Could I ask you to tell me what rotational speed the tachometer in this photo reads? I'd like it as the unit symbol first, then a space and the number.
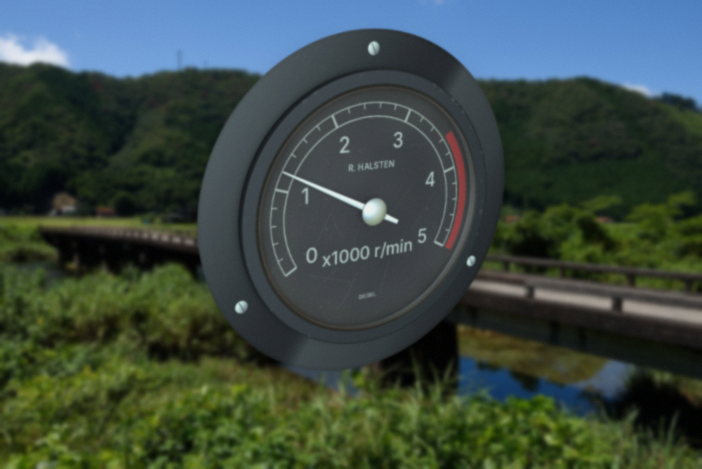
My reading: rpm 1200
